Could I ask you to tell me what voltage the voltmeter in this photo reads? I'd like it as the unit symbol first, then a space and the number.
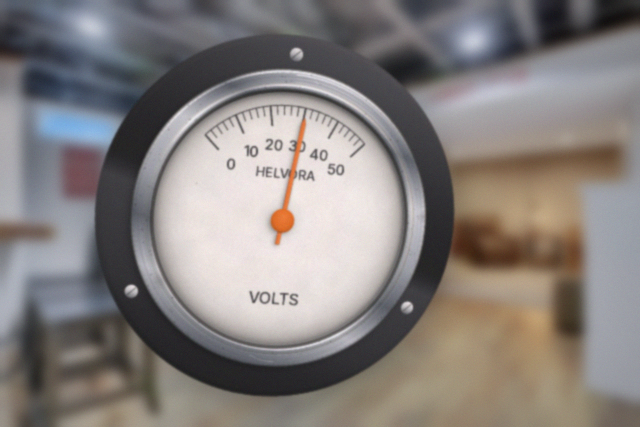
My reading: V 30
